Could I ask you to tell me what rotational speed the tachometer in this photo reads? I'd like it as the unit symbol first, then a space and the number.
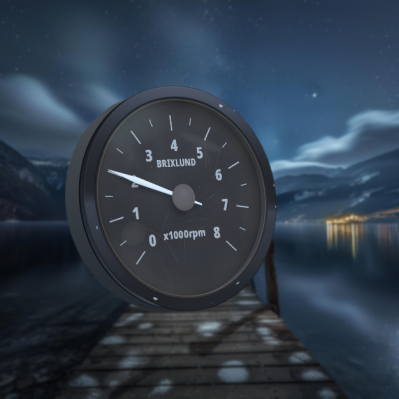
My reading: rpm 2000
